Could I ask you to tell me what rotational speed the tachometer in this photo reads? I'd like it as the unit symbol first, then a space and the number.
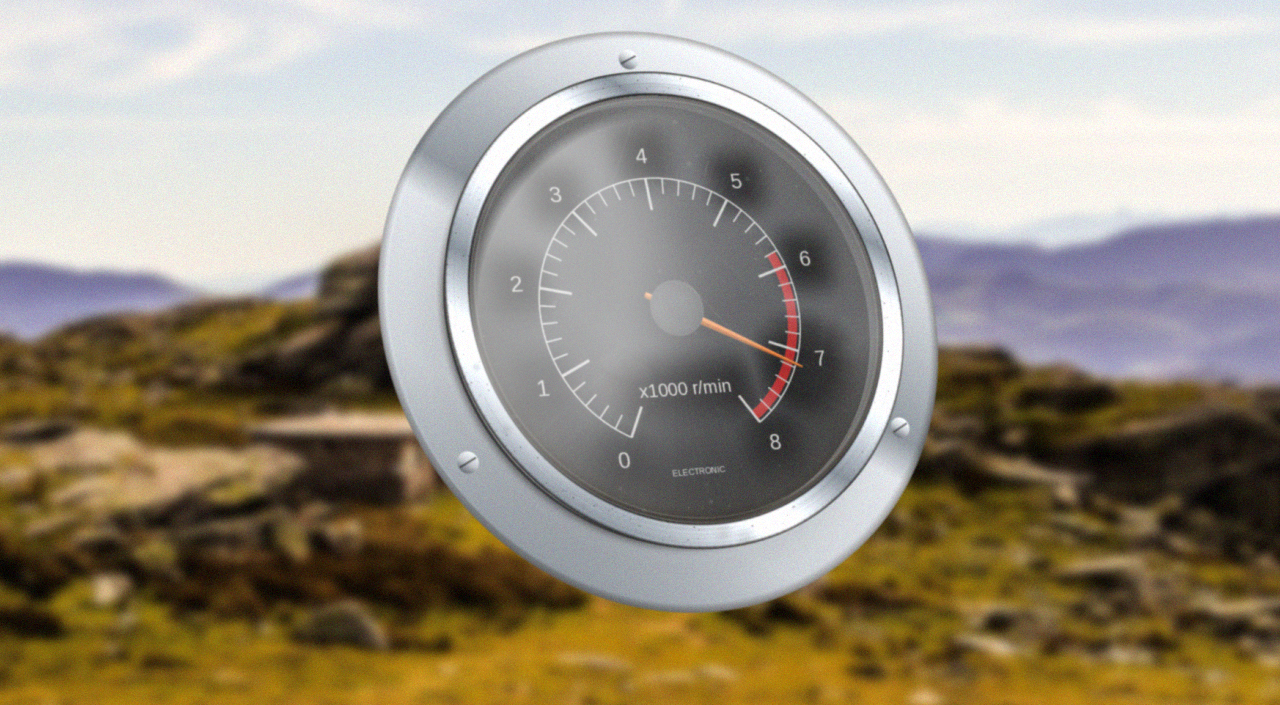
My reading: rpm 7200
